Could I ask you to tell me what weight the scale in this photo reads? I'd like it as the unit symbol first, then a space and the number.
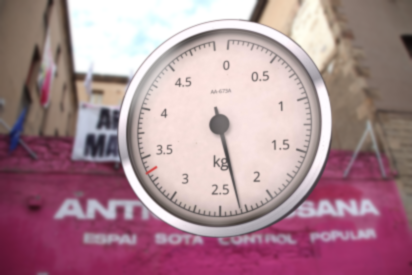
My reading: kg 2.3
